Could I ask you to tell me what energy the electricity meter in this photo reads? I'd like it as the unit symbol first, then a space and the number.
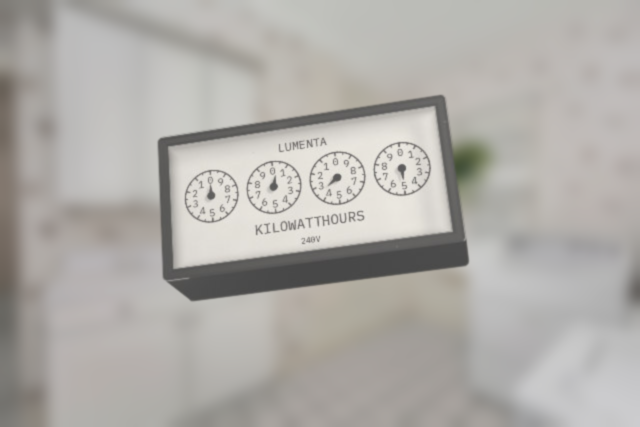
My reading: kWh 35
